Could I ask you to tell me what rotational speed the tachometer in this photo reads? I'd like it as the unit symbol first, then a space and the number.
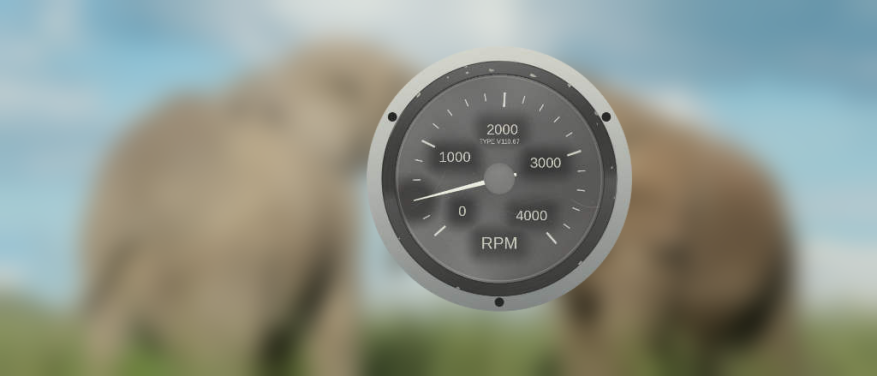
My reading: rpm 400
